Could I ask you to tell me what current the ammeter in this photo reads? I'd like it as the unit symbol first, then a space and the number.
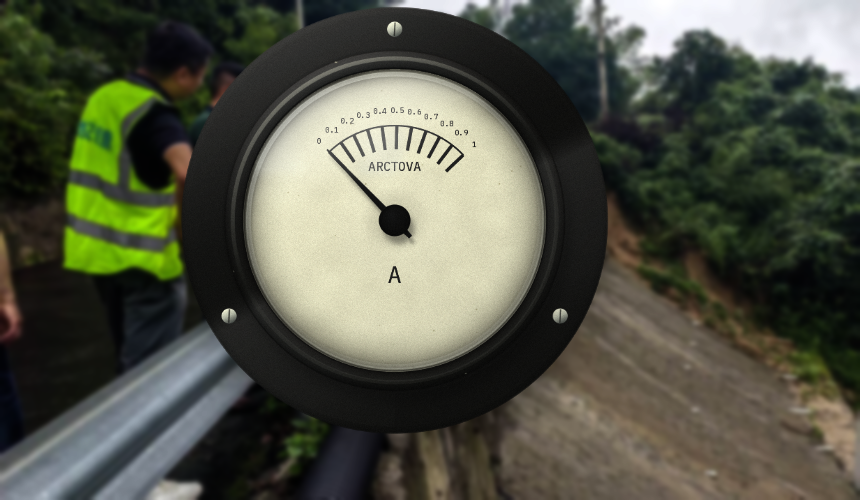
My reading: A 0
